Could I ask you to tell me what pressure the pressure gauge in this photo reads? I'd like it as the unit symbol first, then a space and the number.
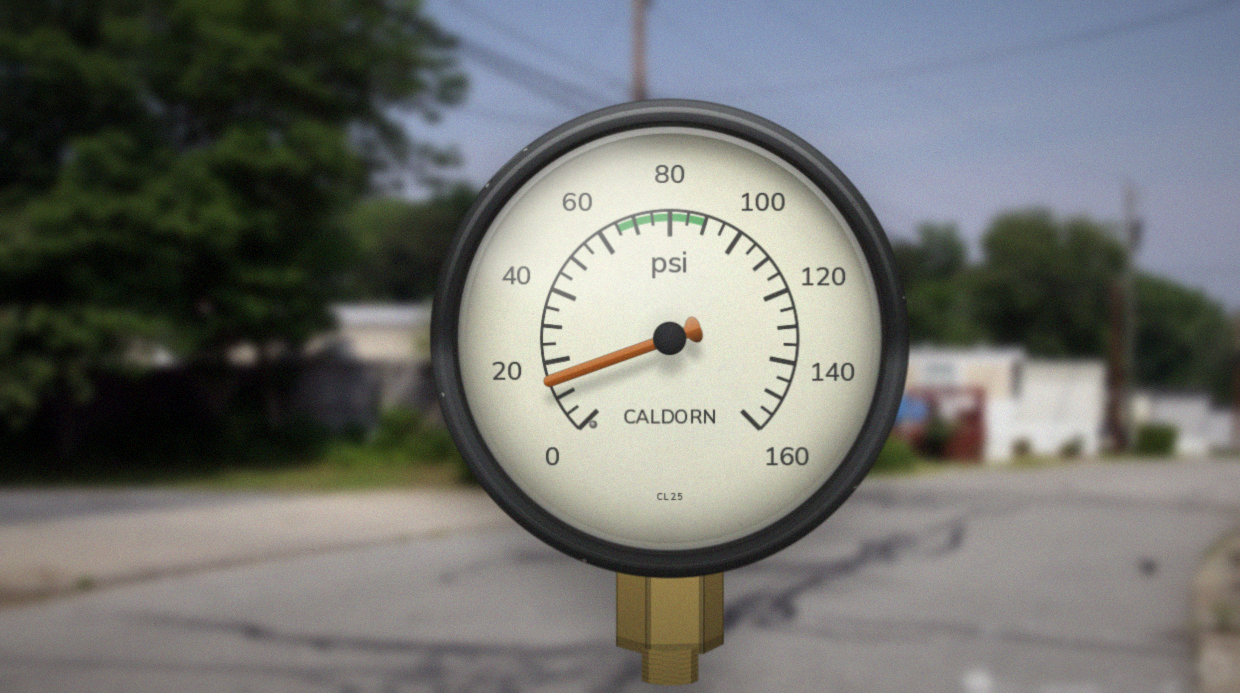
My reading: psi 15
